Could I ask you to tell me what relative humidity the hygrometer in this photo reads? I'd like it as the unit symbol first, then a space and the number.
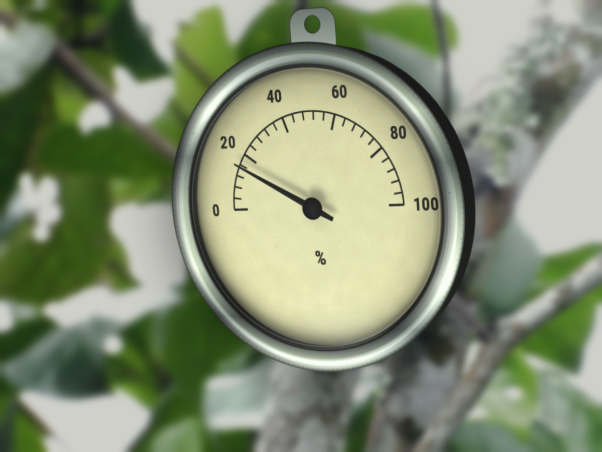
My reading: % 16
